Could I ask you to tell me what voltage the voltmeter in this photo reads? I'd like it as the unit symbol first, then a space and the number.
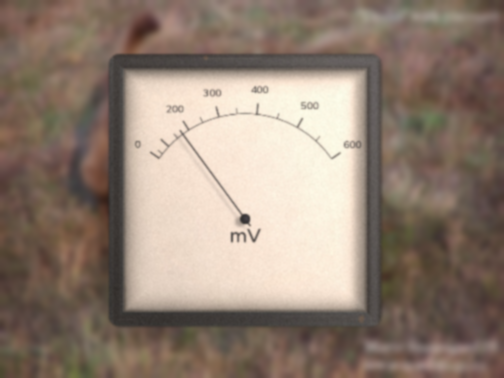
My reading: mV 175
